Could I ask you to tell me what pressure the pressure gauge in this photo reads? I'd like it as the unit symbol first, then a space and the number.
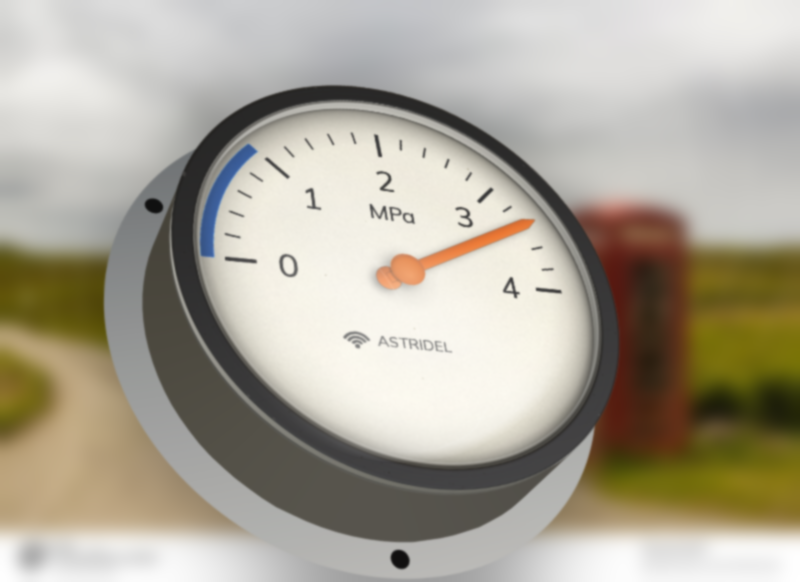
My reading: MPa 3.4
